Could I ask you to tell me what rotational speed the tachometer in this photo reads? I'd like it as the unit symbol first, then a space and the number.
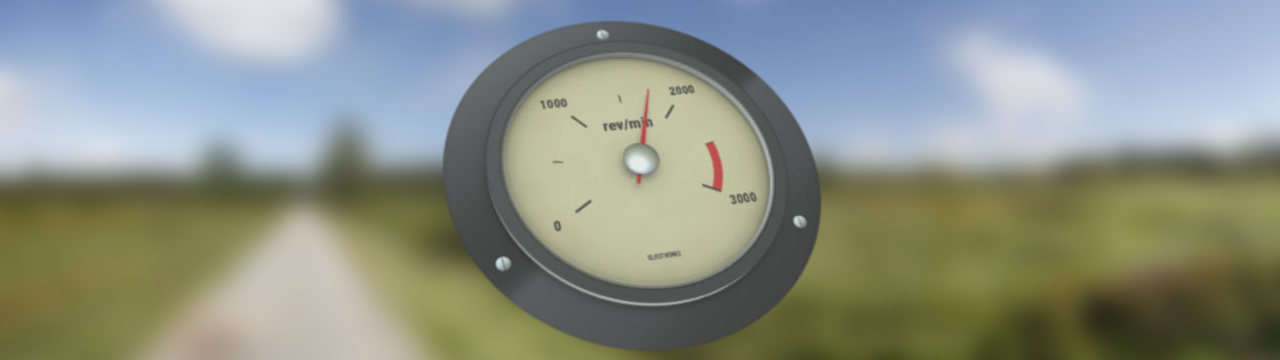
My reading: rpm 1750
